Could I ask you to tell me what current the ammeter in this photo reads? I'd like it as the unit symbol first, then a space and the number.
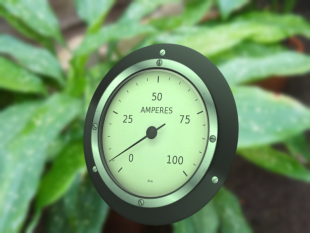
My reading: A 5
